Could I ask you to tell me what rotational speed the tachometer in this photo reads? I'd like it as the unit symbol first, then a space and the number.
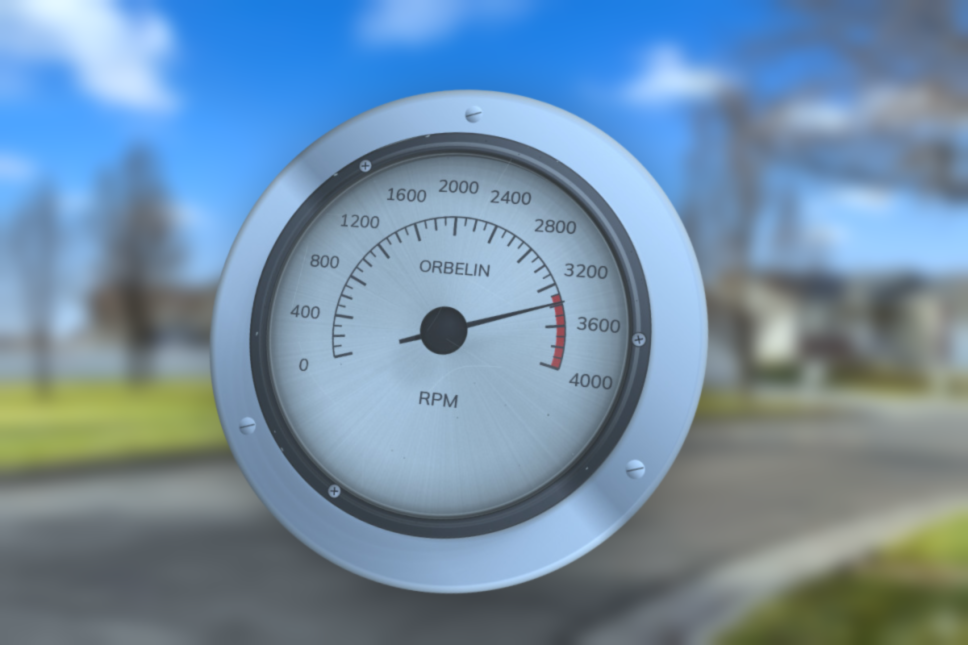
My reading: rpm 3400
